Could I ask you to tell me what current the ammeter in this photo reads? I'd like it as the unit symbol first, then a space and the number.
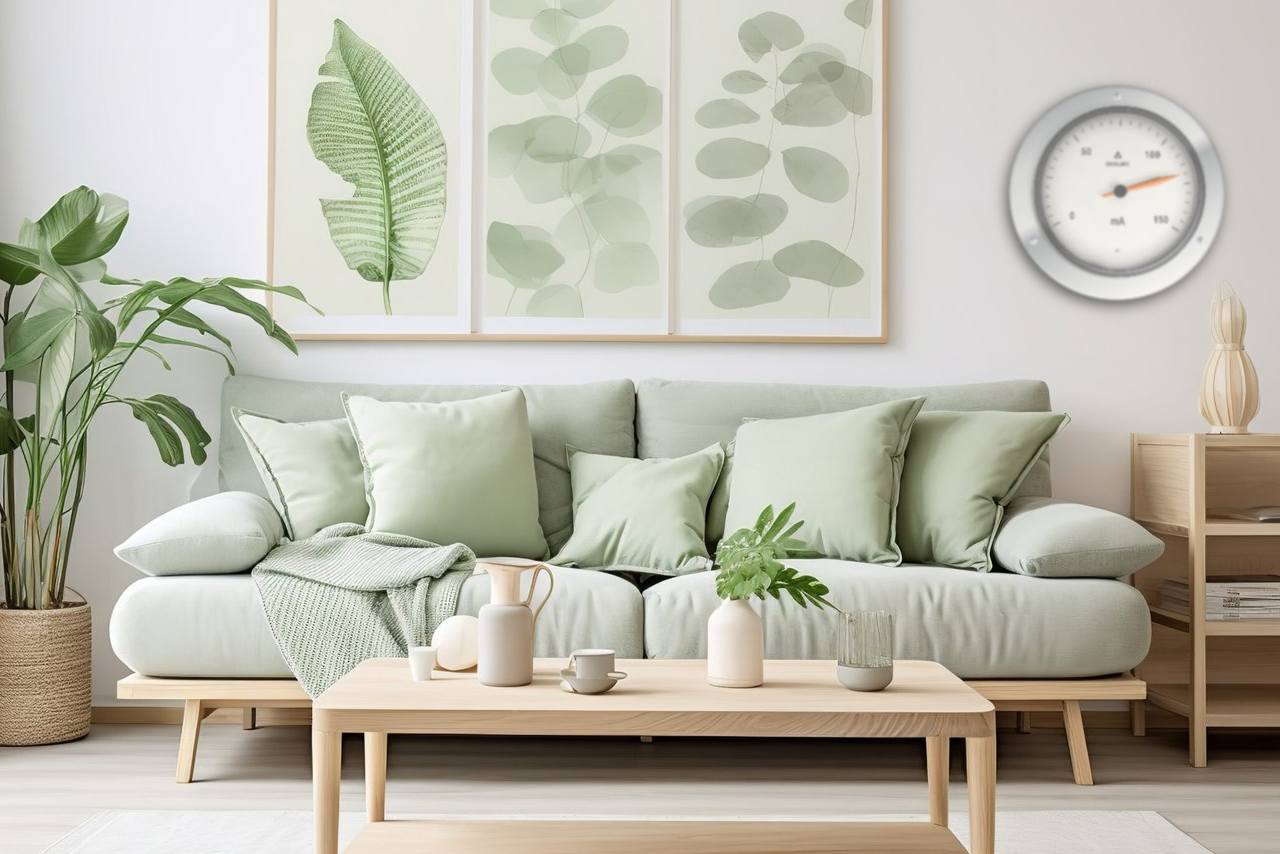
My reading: mA 120
